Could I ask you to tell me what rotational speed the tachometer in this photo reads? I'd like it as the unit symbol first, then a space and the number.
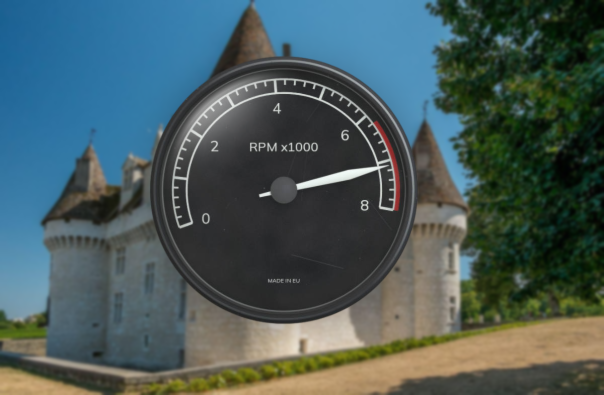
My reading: rpm 7100
